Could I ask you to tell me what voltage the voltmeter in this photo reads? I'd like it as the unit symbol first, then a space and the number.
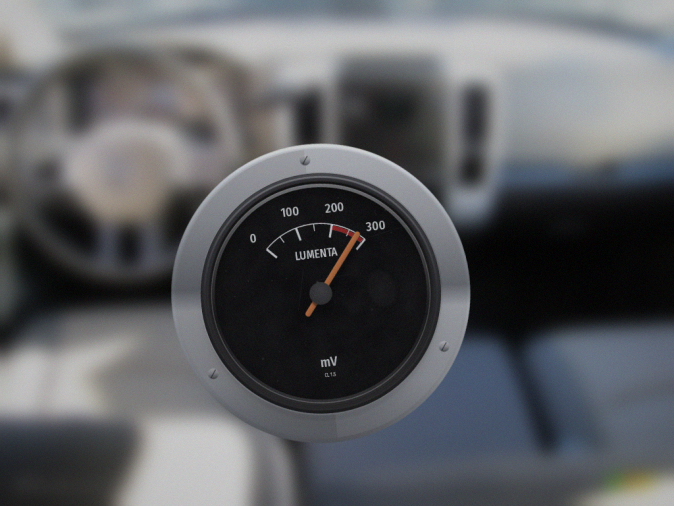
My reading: mV 275
